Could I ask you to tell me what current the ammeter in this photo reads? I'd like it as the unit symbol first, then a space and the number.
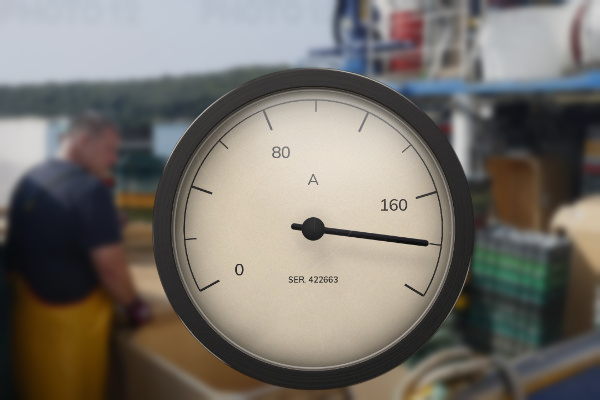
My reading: A 180
